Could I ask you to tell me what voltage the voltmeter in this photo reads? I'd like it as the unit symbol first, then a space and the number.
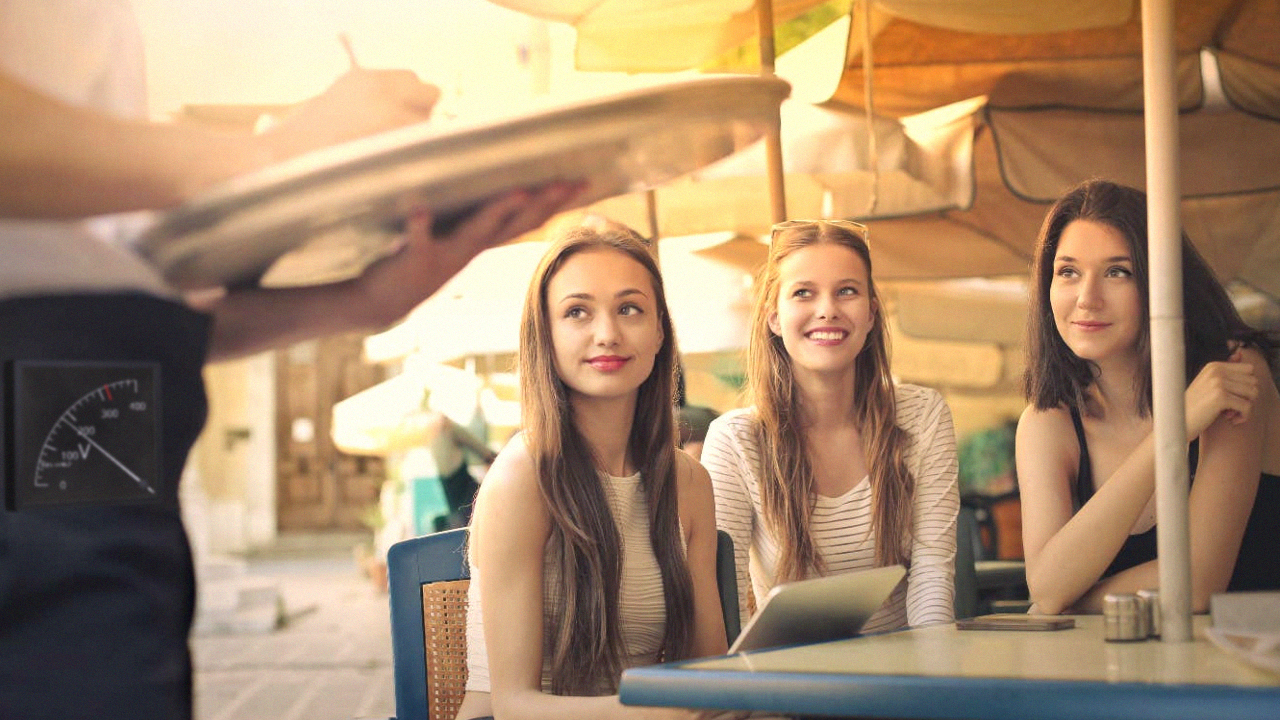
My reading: V 180
